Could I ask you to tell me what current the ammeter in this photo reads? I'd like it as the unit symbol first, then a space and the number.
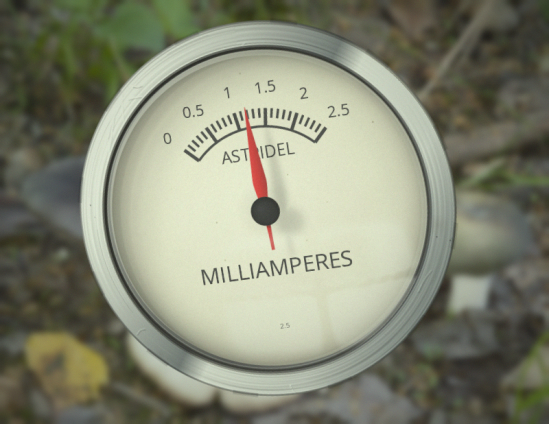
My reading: mA 1.2
